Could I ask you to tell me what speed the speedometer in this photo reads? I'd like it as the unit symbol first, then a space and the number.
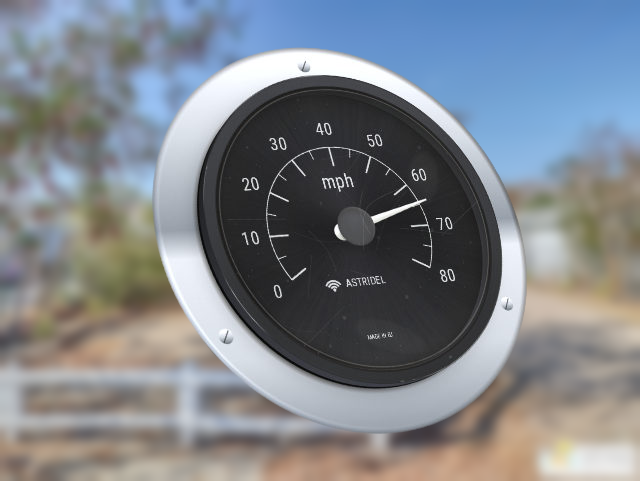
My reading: mph 65
